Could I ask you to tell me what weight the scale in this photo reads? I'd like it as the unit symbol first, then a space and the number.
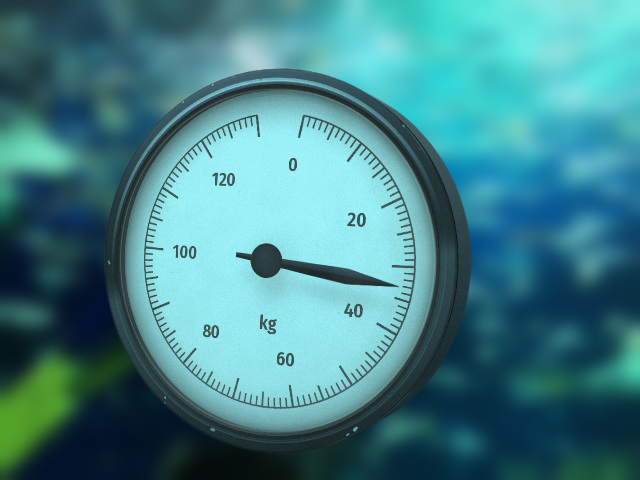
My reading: kg 33
